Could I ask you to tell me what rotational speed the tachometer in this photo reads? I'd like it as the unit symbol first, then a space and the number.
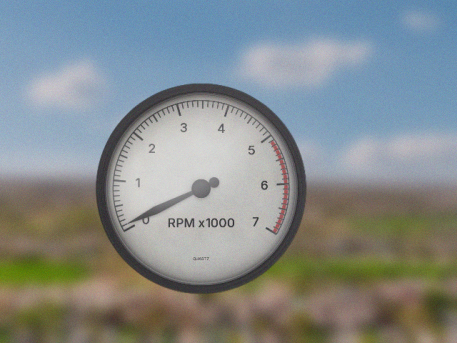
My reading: rpm 100
